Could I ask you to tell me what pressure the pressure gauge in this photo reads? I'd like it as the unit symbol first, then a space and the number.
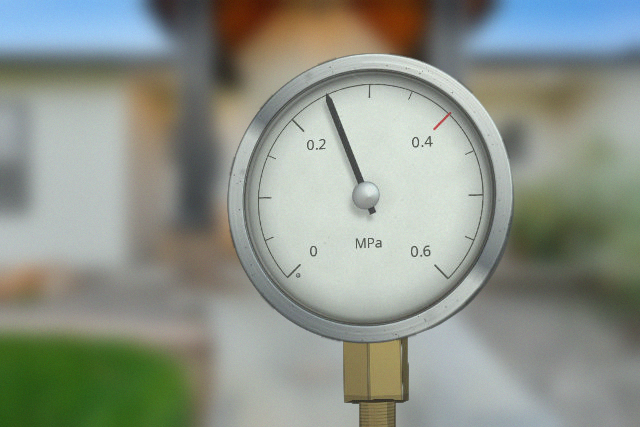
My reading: MPa 0.25
